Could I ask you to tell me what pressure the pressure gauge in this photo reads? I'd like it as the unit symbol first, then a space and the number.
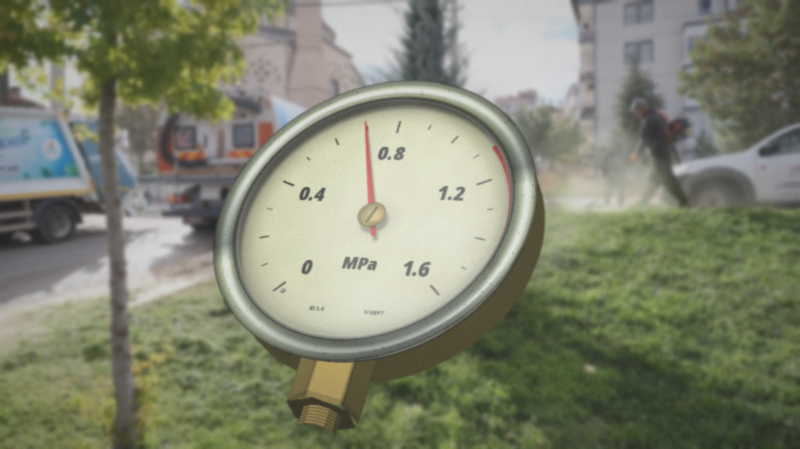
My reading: MPa 0.7
